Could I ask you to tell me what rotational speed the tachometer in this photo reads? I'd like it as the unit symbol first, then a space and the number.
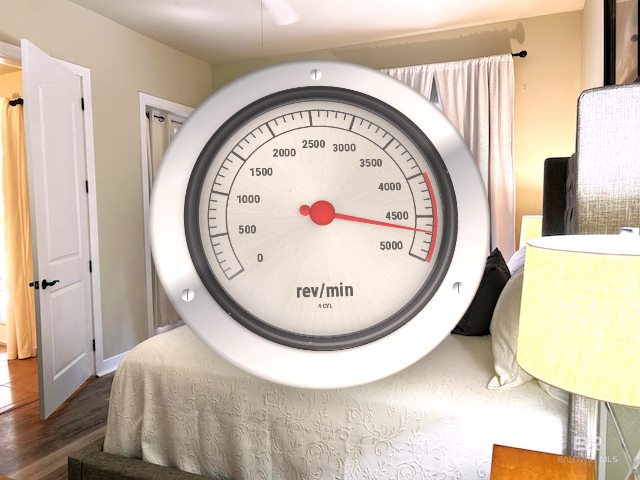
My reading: rpm 4700
